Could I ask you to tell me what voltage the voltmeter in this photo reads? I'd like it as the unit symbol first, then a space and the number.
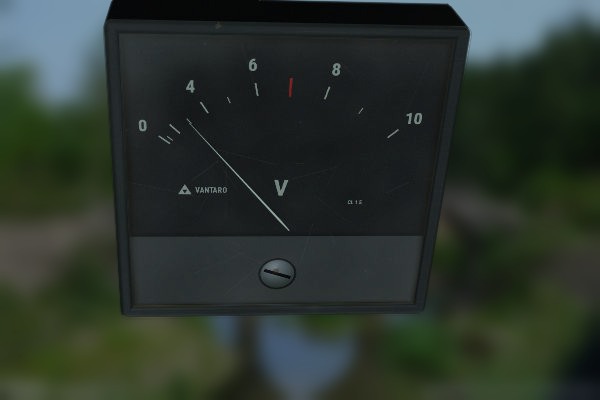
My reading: V 3
